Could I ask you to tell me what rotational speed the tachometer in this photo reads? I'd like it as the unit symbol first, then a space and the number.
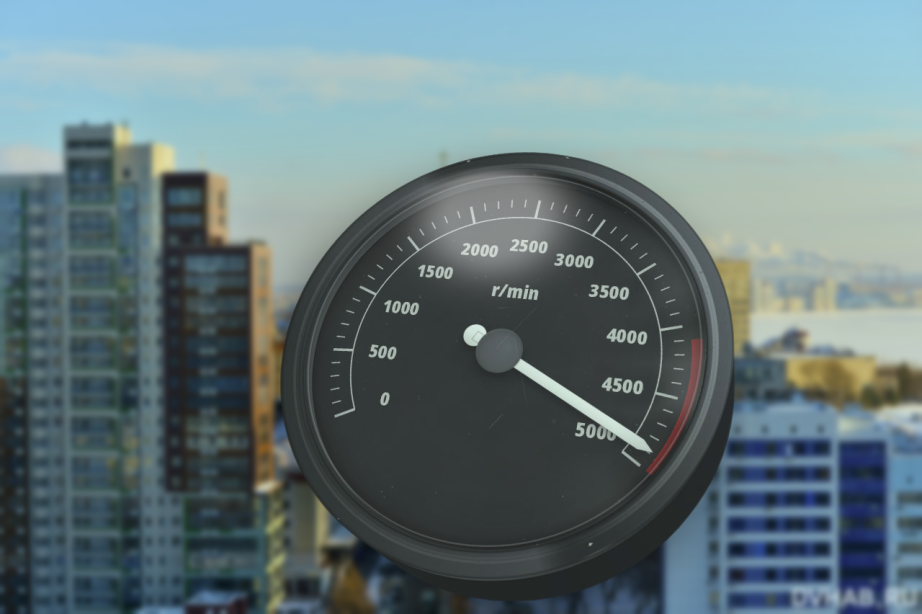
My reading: rpm 4900
